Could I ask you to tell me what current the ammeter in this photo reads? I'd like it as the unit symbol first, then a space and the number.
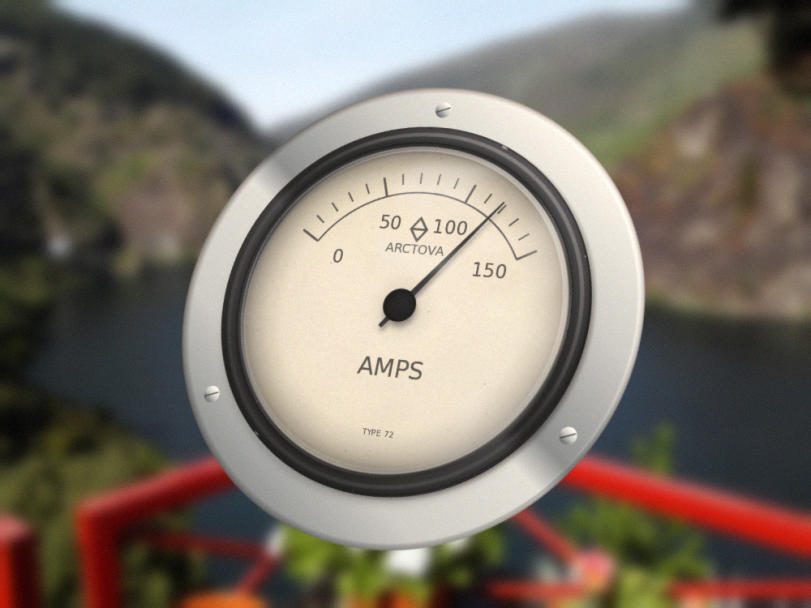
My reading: A 120
